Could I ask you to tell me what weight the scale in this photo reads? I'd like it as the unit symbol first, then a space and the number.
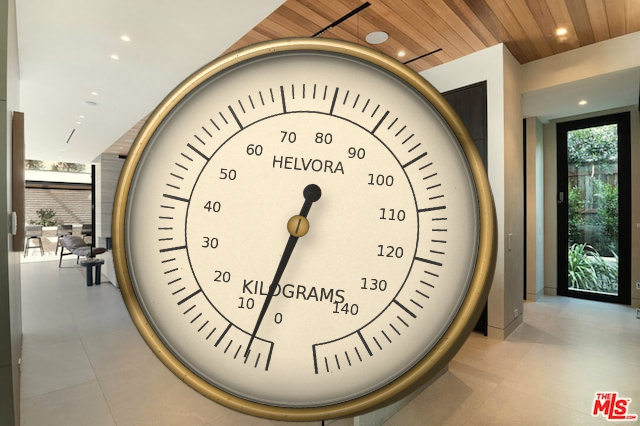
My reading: kg 4
